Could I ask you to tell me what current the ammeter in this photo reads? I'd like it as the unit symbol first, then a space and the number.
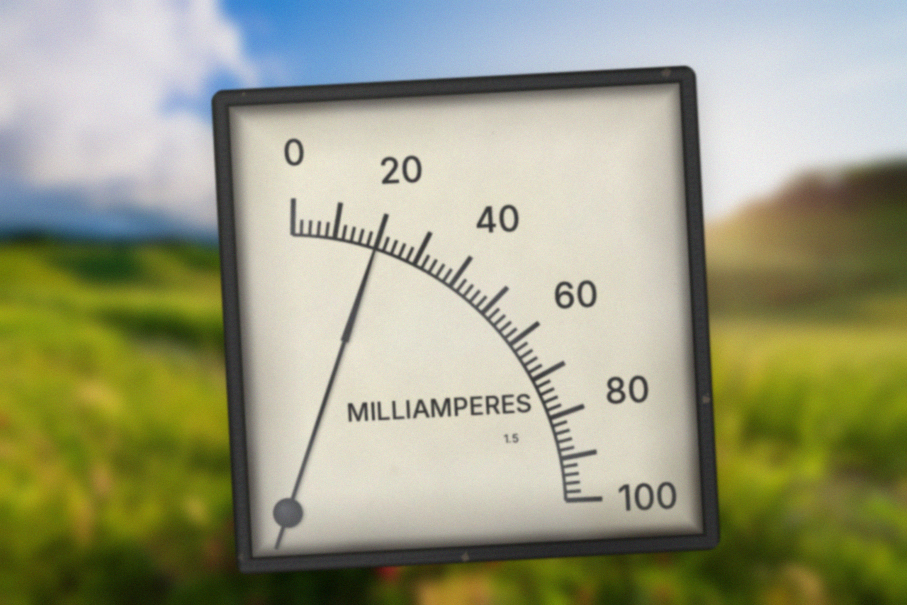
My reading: mA 20
